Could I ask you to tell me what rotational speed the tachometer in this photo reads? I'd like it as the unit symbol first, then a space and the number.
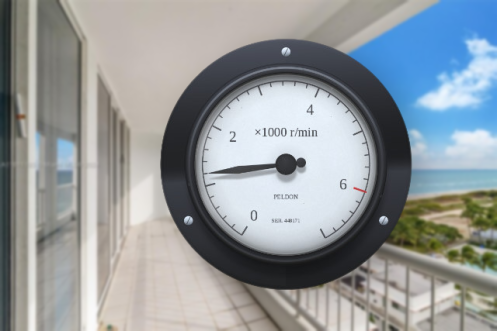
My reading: rpm 1200
